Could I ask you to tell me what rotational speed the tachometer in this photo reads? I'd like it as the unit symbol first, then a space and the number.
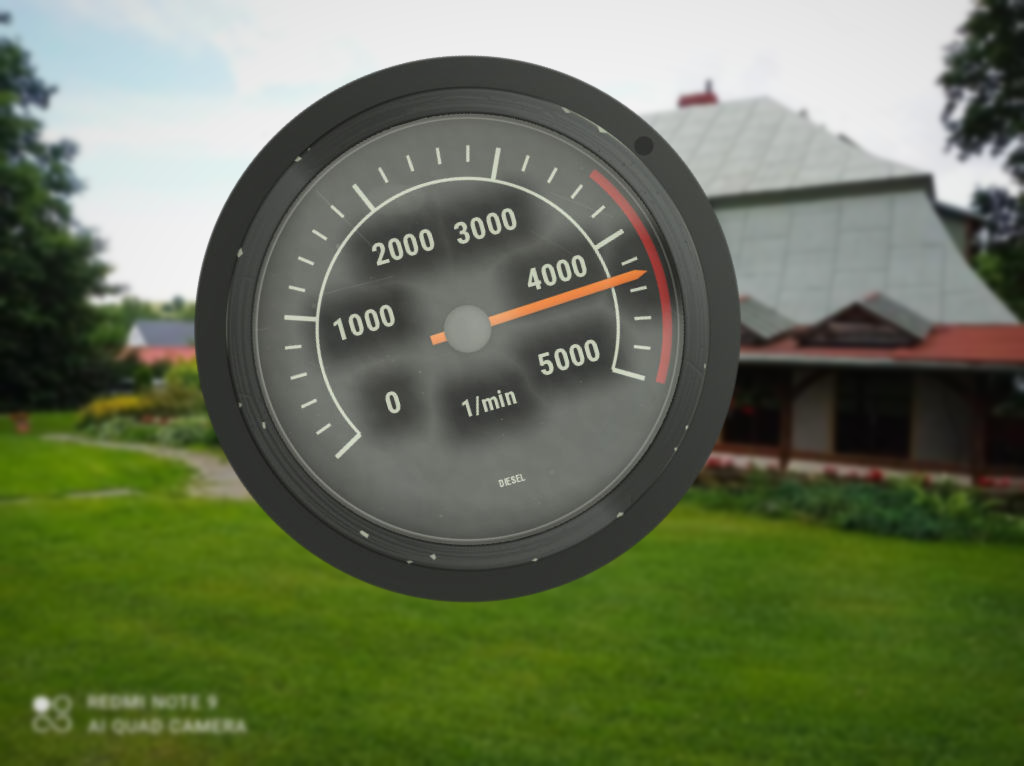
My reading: rpm 4300
